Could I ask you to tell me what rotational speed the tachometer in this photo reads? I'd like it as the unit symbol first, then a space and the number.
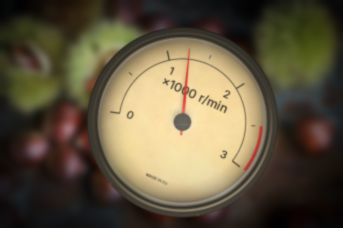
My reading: rpm 1250
